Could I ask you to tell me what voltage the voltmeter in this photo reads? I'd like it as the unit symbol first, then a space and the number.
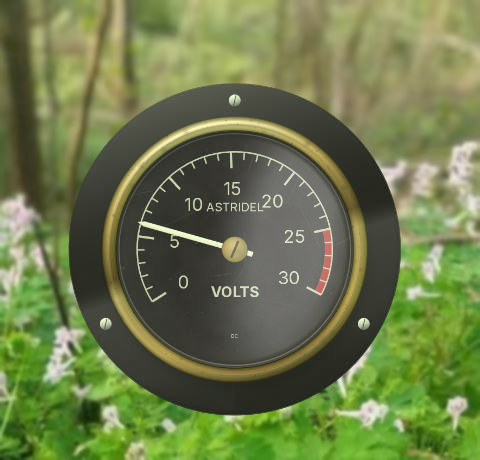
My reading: V 6
